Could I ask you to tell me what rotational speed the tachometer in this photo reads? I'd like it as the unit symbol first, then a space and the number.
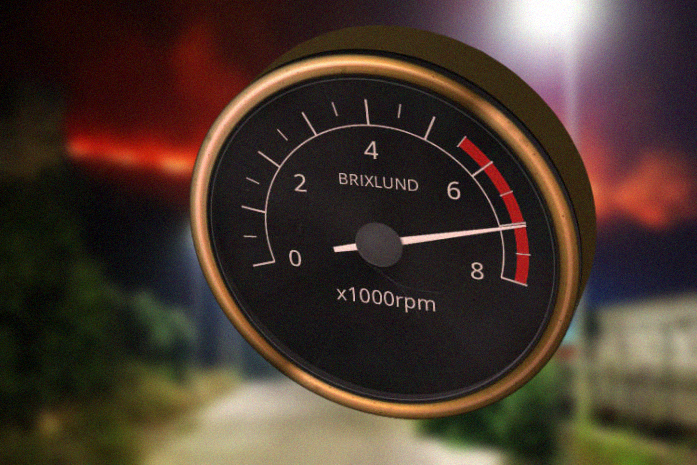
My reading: rpm 7000
